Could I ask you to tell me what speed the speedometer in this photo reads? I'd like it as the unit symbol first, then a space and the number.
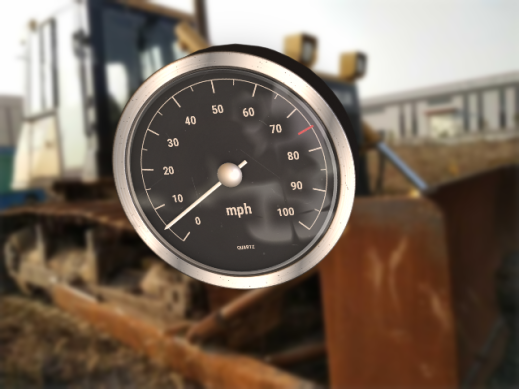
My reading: mph 5
